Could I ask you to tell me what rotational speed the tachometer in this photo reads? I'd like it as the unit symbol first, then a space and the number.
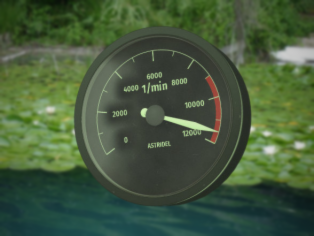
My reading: rpm 11500
